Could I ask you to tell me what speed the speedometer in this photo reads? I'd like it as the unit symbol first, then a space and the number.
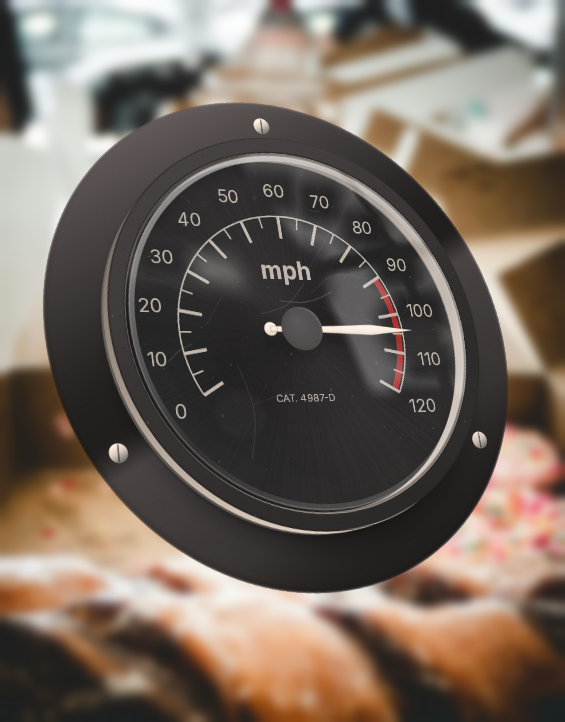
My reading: mph 105
